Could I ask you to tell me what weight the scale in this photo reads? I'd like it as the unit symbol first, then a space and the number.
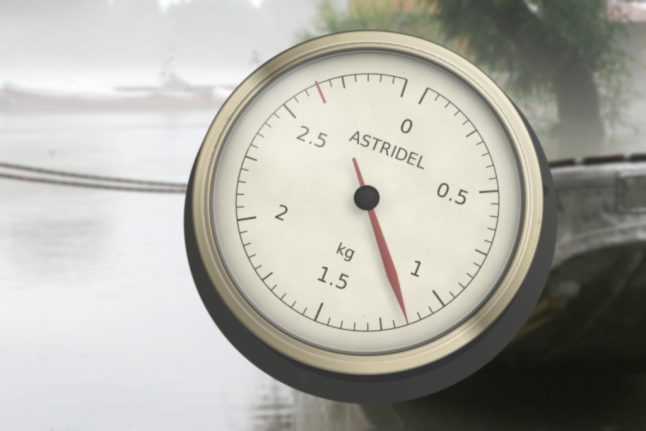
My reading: kg 1.15
